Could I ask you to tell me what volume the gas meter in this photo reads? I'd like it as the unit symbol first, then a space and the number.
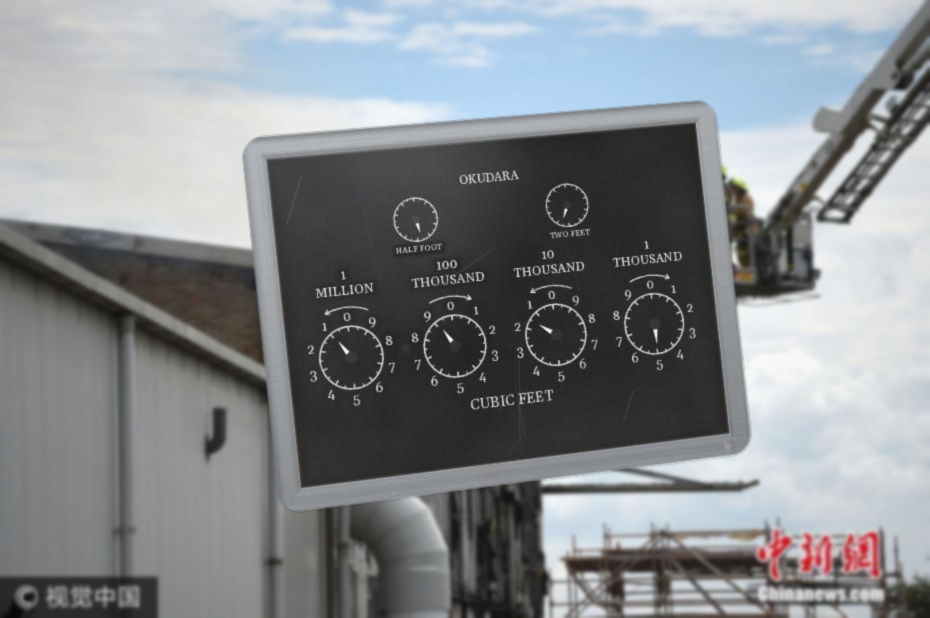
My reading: ft³ 91500
